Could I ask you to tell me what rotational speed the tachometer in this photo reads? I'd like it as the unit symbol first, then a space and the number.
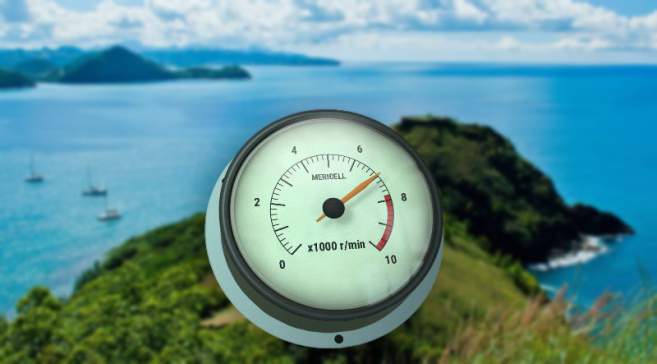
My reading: rpm 7000
